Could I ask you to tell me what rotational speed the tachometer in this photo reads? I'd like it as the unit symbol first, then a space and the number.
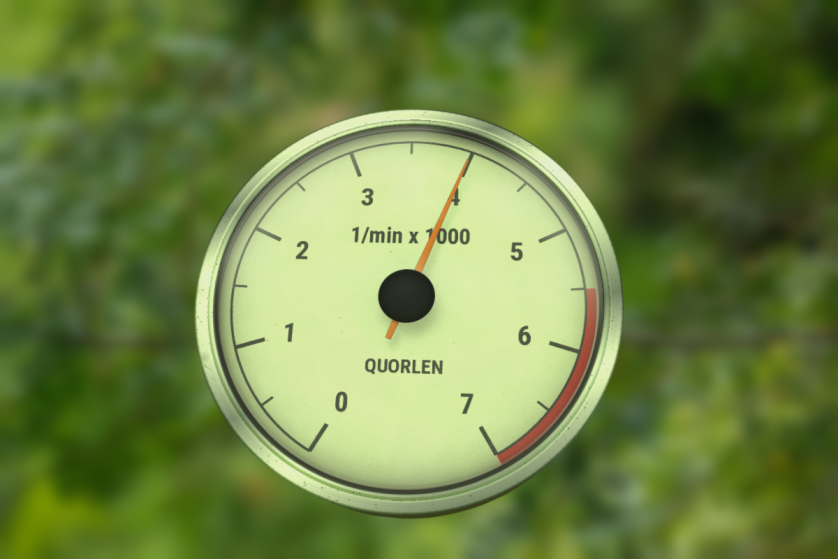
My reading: rpm 4000
